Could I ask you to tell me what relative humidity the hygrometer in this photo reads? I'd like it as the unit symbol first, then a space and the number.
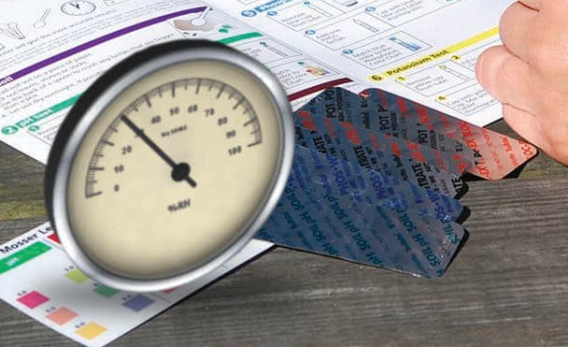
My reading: % 30
